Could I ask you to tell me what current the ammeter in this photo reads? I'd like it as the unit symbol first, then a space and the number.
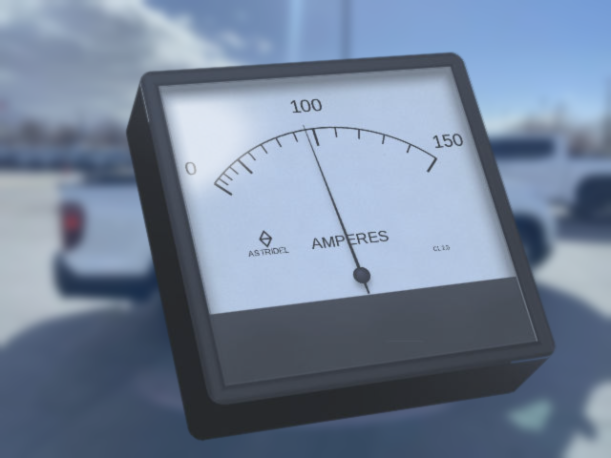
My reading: A 95
